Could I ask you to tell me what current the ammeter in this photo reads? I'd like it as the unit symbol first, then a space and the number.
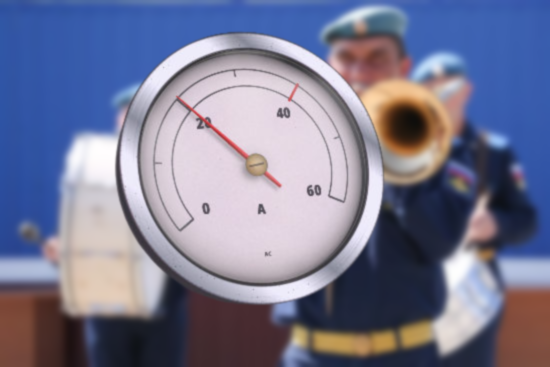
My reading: A 20
